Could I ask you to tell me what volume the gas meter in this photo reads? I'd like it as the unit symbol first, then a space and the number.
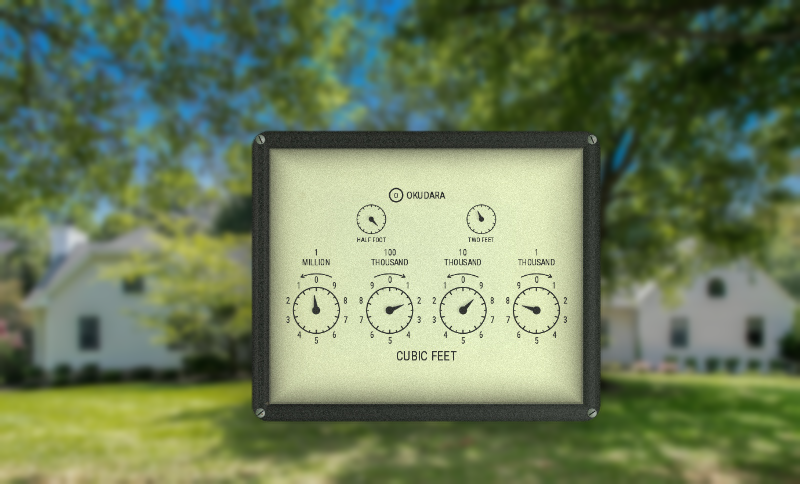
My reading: ft³ 18800
